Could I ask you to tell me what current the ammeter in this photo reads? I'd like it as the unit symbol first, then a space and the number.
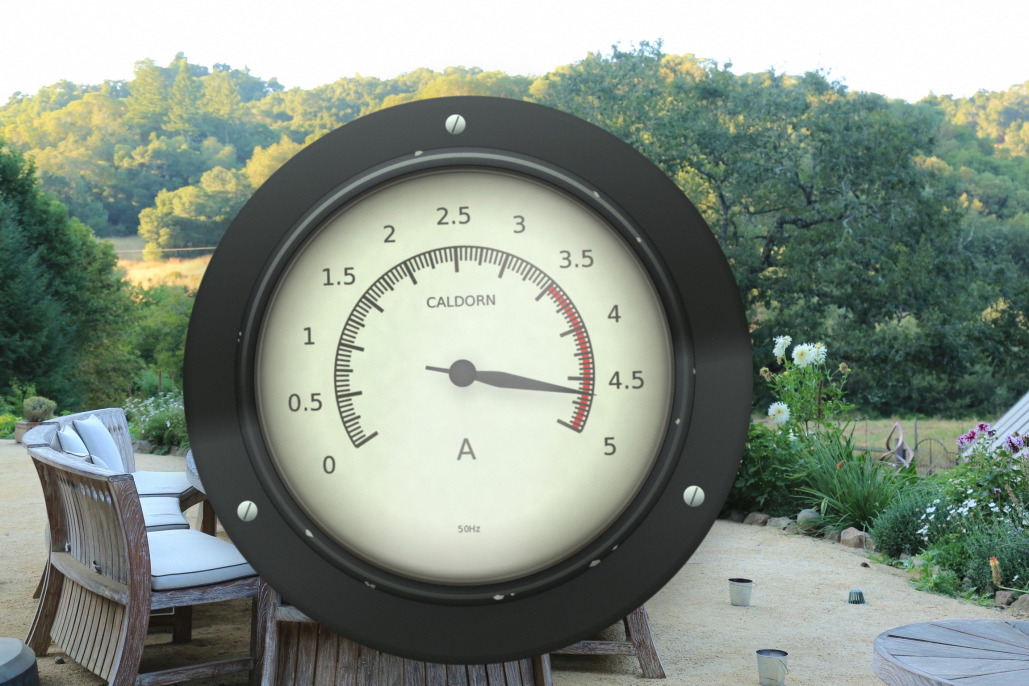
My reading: A 4.65
